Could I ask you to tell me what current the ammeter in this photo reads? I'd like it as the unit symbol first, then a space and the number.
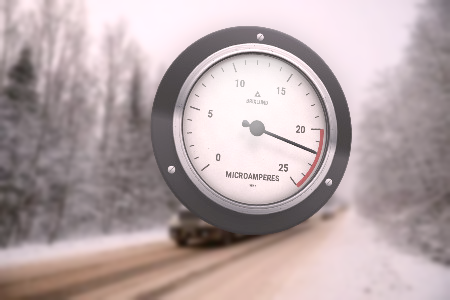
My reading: µA 22
